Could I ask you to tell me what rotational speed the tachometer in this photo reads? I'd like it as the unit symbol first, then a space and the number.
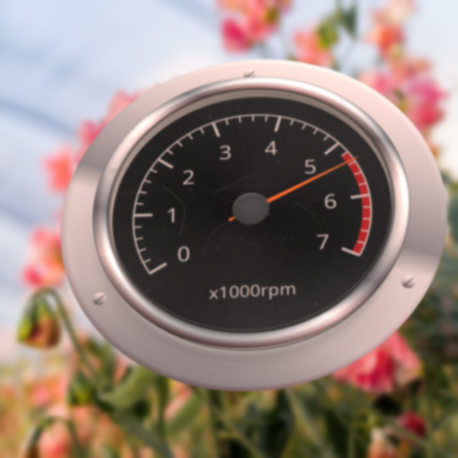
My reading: rpm 5400
